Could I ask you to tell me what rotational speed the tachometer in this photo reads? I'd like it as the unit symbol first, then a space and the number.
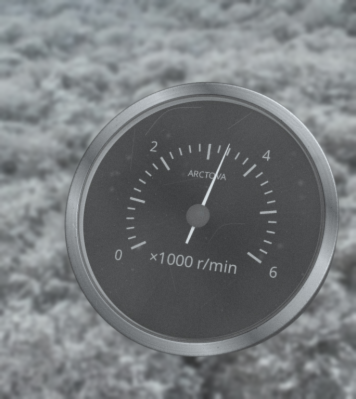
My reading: rpm 3400
